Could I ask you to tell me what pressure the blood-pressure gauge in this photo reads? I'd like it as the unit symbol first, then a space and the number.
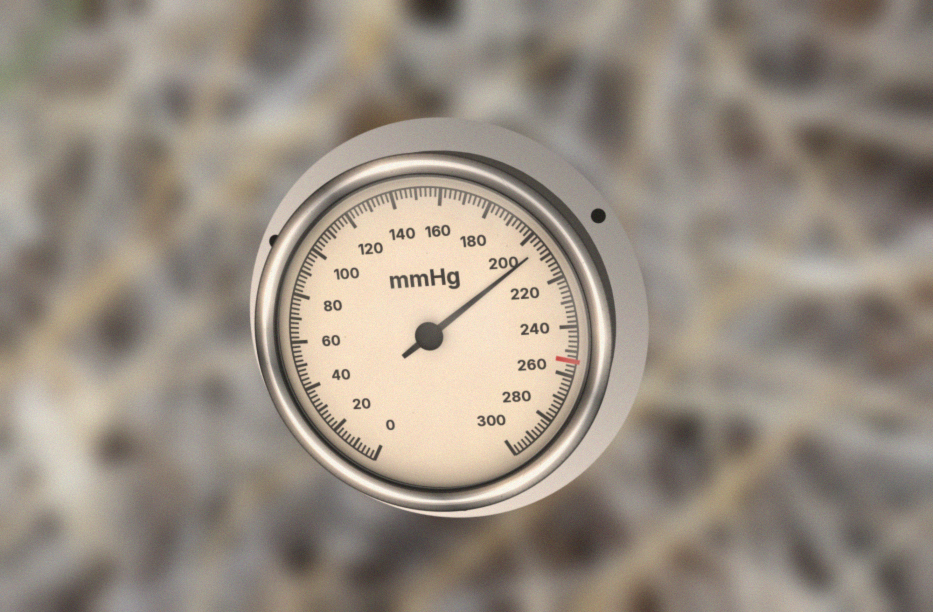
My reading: mmHg 206
